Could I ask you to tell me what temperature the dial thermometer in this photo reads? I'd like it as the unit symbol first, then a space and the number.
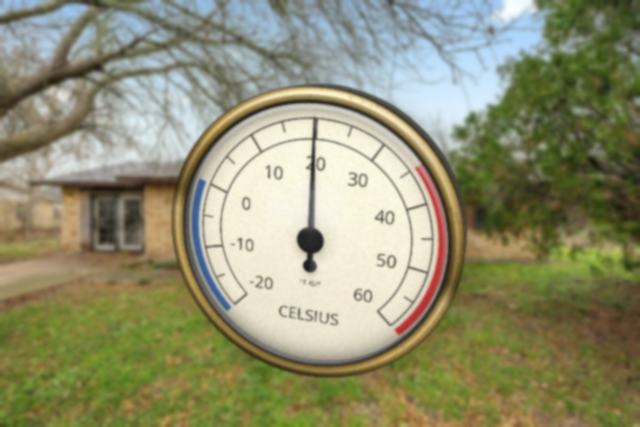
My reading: °C 20
